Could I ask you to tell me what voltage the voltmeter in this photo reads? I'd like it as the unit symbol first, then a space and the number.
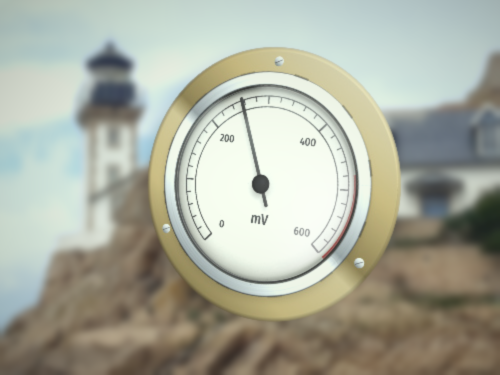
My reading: mV 260
